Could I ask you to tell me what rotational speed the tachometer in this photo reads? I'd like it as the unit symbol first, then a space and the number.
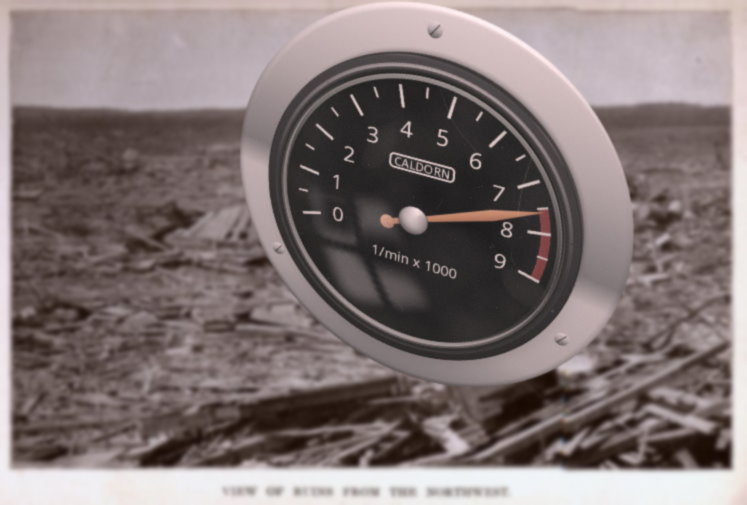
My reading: rpm 7500
